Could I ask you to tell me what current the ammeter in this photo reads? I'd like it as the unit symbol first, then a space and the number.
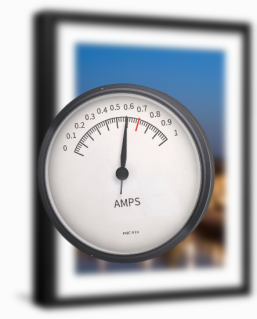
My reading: A 0.6
